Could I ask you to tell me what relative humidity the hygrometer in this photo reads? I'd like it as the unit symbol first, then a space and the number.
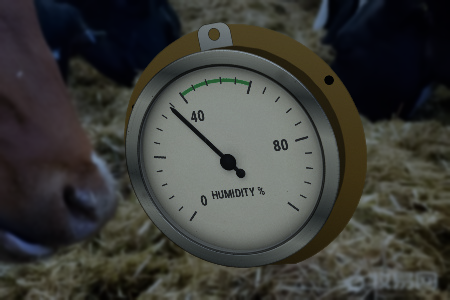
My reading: % 36
